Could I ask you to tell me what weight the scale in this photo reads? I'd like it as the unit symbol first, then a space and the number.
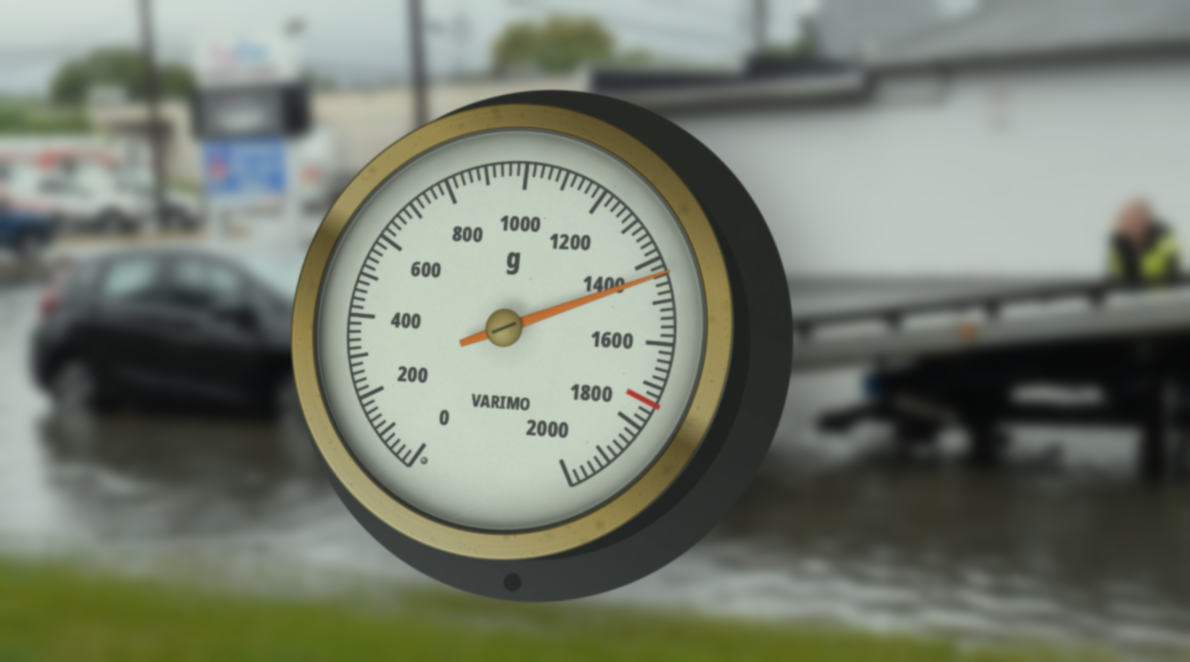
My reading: g 1440
